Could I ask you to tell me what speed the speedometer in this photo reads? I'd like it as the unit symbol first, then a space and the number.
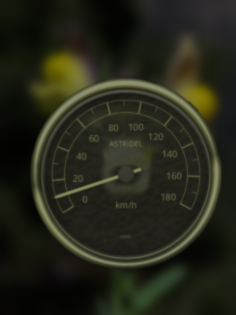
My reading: km/h 10
